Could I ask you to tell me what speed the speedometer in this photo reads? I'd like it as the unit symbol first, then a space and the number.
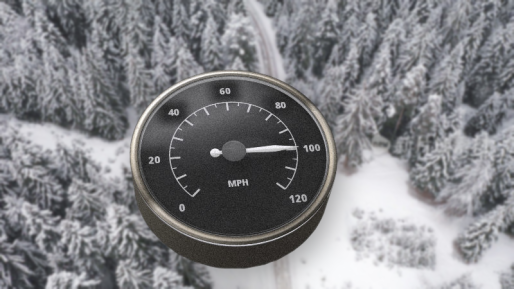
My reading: mph 100
